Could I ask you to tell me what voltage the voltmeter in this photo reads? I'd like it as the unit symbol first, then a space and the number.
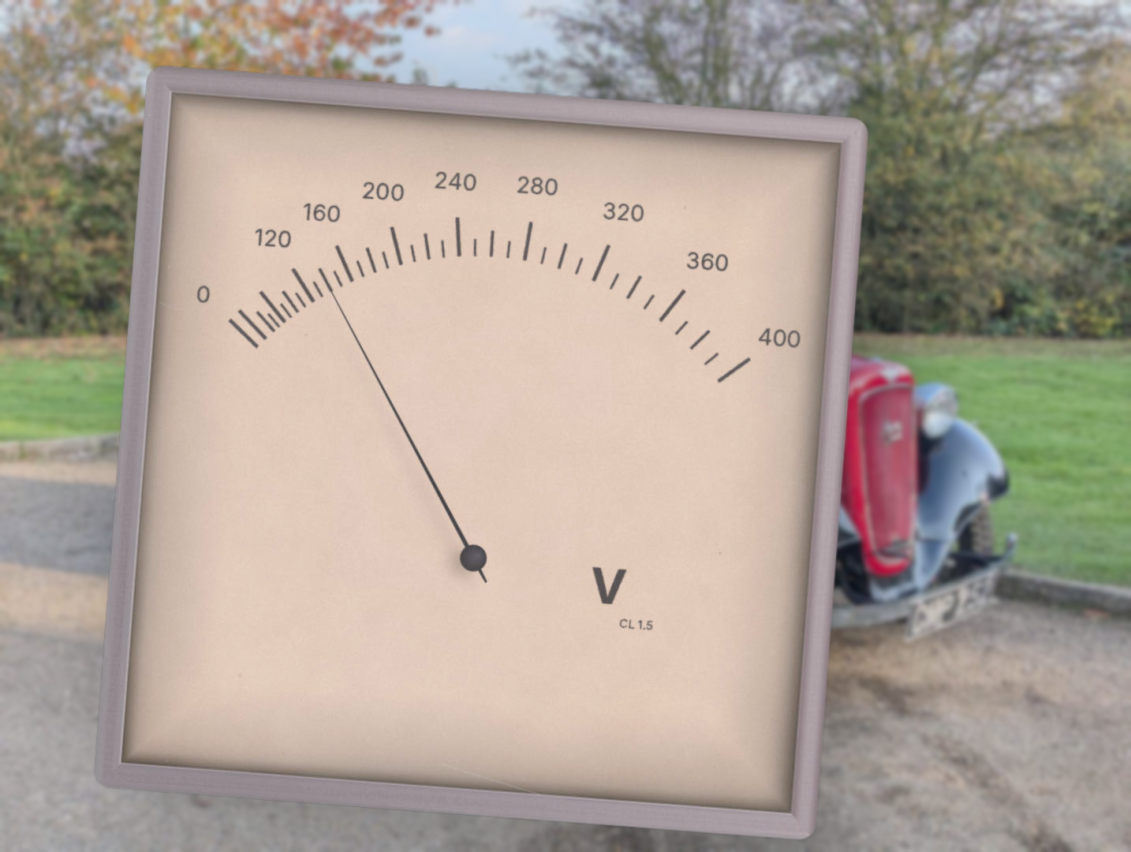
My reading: V 140
